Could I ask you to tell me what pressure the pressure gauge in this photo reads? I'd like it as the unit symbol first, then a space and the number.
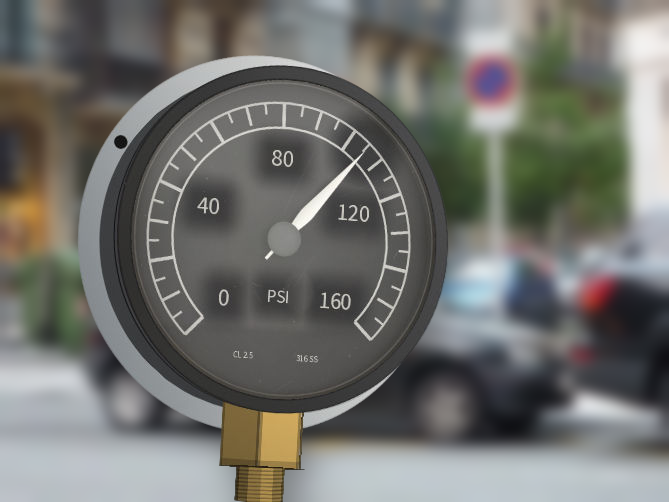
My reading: psi 105
